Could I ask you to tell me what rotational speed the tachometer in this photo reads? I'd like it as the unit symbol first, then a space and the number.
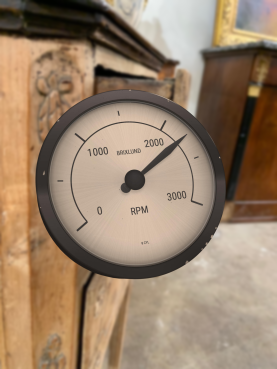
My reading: rpm 2250
